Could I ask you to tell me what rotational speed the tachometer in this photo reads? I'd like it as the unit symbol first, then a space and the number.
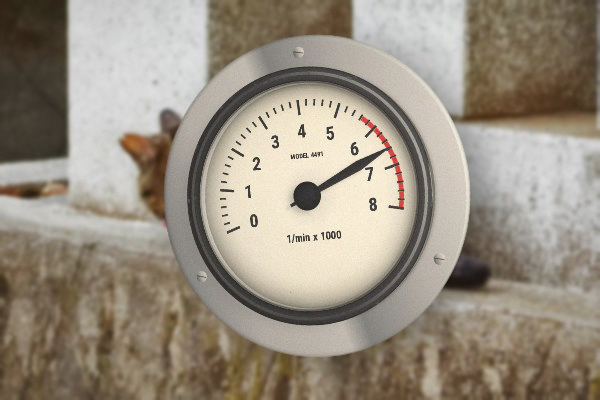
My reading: rpm 6600
